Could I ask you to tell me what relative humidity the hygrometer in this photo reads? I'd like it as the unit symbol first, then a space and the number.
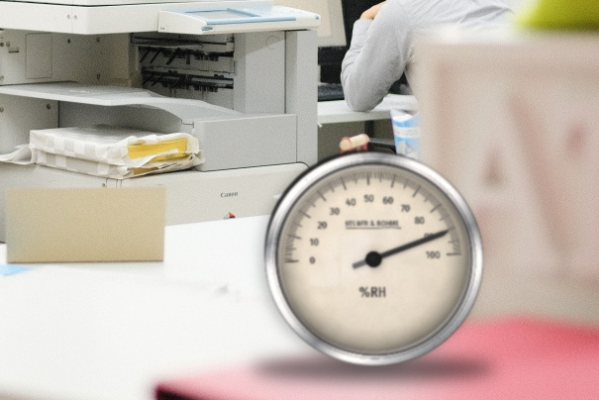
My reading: % 90
